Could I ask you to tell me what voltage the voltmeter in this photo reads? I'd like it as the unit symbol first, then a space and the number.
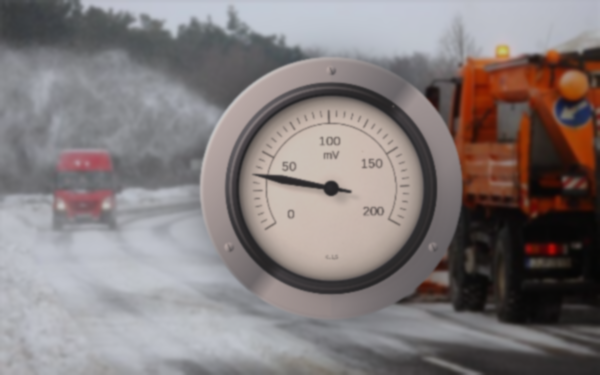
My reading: mV 35
